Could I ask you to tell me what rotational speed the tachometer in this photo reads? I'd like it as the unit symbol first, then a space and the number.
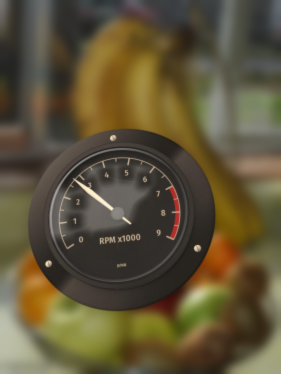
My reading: rpm 2750
